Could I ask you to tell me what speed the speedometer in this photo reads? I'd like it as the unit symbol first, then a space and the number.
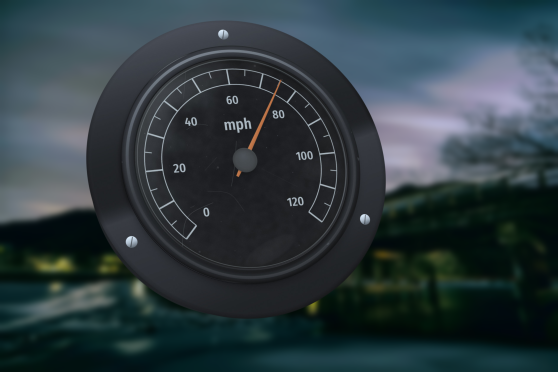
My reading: mph 75
